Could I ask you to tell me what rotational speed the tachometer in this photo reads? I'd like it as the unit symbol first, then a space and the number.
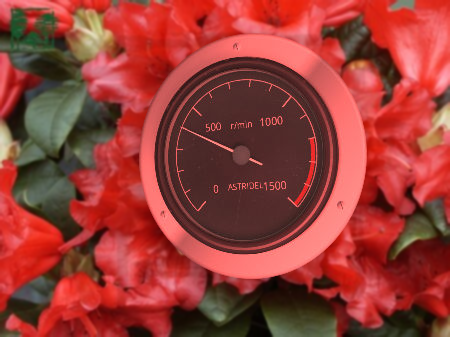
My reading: rpm 400
